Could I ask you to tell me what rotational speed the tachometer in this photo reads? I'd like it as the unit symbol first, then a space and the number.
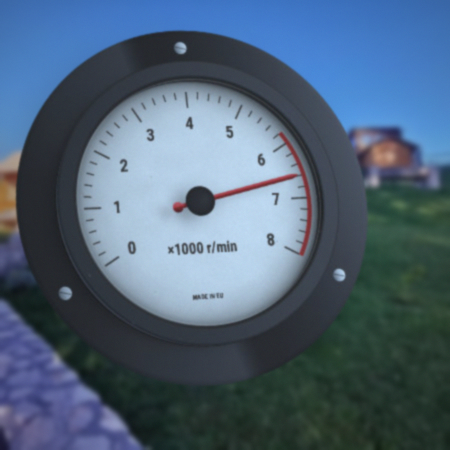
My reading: rpm 6600
